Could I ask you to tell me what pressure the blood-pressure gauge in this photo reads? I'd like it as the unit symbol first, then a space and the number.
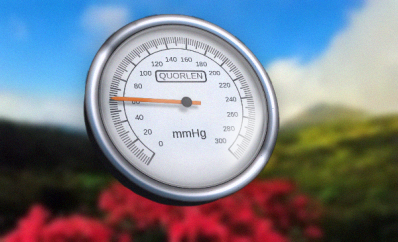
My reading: mmHg 60
